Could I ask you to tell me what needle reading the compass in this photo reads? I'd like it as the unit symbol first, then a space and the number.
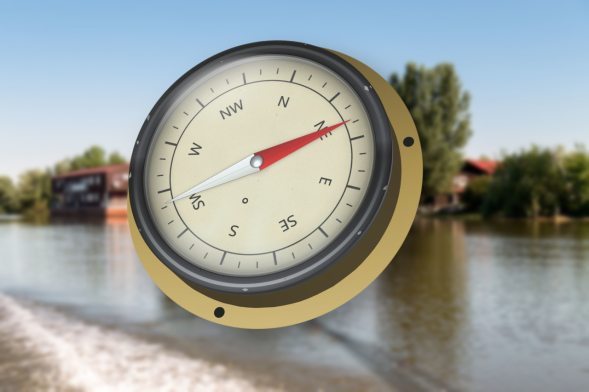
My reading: ° 50
